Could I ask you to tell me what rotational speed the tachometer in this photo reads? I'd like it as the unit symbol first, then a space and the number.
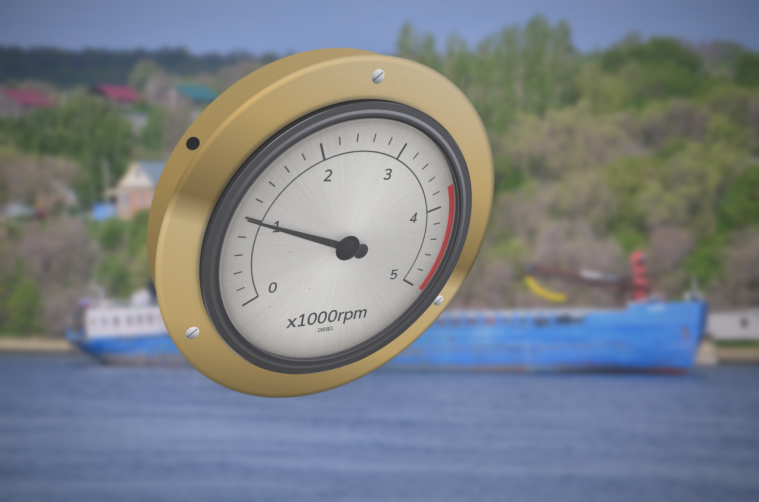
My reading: rpm 1000
